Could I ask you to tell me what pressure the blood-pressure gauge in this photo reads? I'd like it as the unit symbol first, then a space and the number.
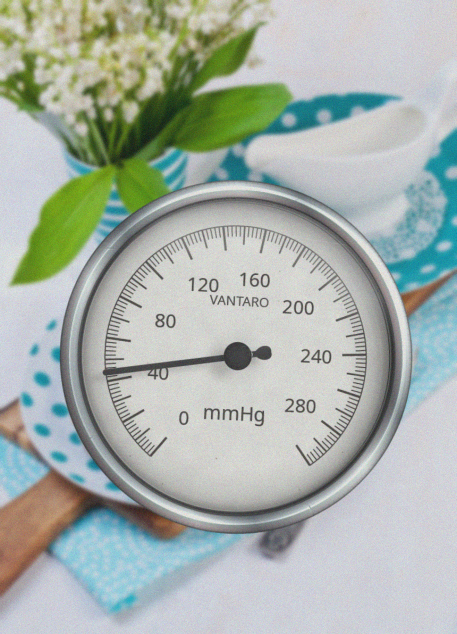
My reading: mmHg 44
